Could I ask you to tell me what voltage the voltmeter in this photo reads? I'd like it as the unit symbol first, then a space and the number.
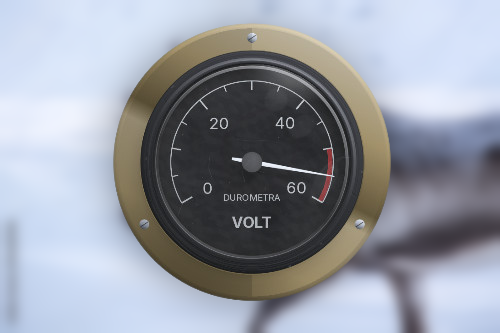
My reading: V 55
